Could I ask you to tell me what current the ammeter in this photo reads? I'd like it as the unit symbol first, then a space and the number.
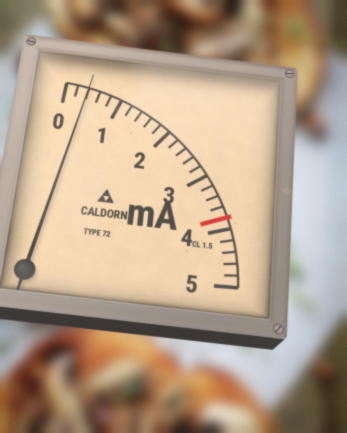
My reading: mA 0.4
